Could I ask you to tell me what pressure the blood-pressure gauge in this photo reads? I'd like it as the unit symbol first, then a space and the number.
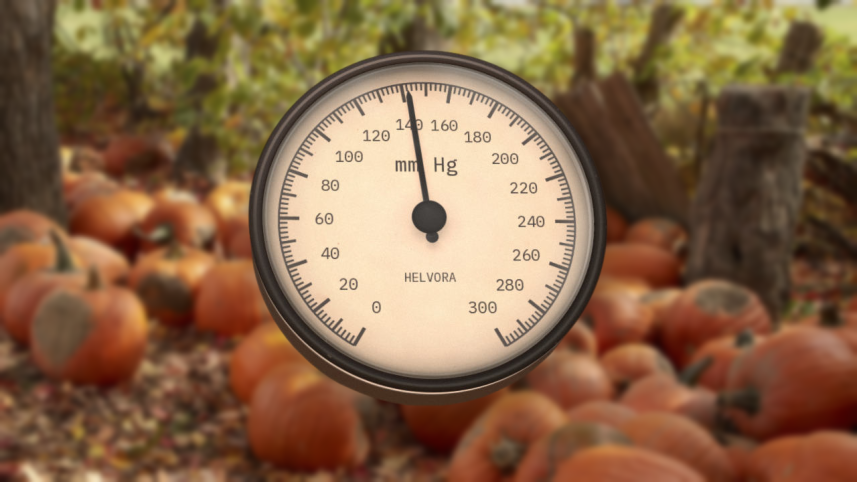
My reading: mmHg 142
